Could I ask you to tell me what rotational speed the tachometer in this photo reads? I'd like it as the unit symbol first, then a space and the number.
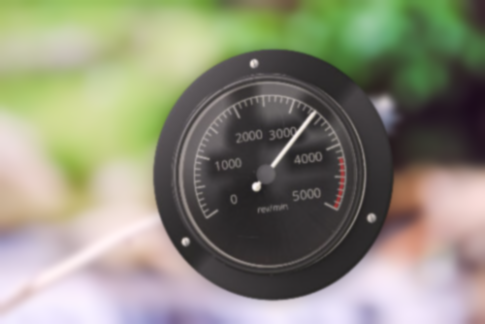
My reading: rpm 3400
